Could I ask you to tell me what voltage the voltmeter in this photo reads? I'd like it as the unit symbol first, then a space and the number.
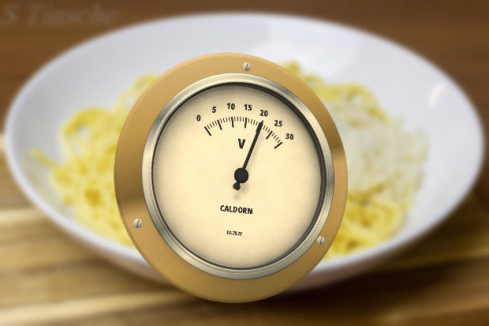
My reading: V 20
